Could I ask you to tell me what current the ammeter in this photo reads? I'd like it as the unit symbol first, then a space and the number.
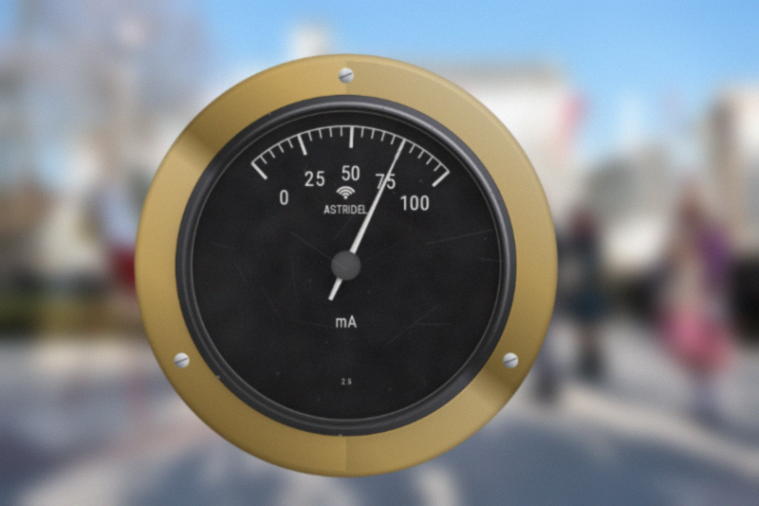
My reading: mA 75
